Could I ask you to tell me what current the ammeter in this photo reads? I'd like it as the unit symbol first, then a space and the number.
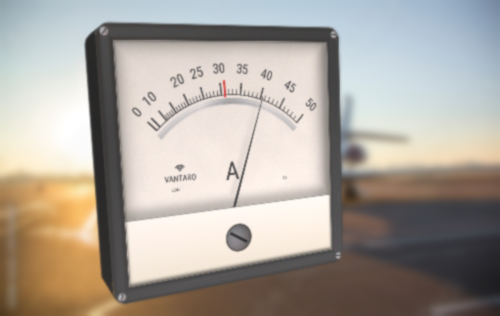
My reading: A 40
